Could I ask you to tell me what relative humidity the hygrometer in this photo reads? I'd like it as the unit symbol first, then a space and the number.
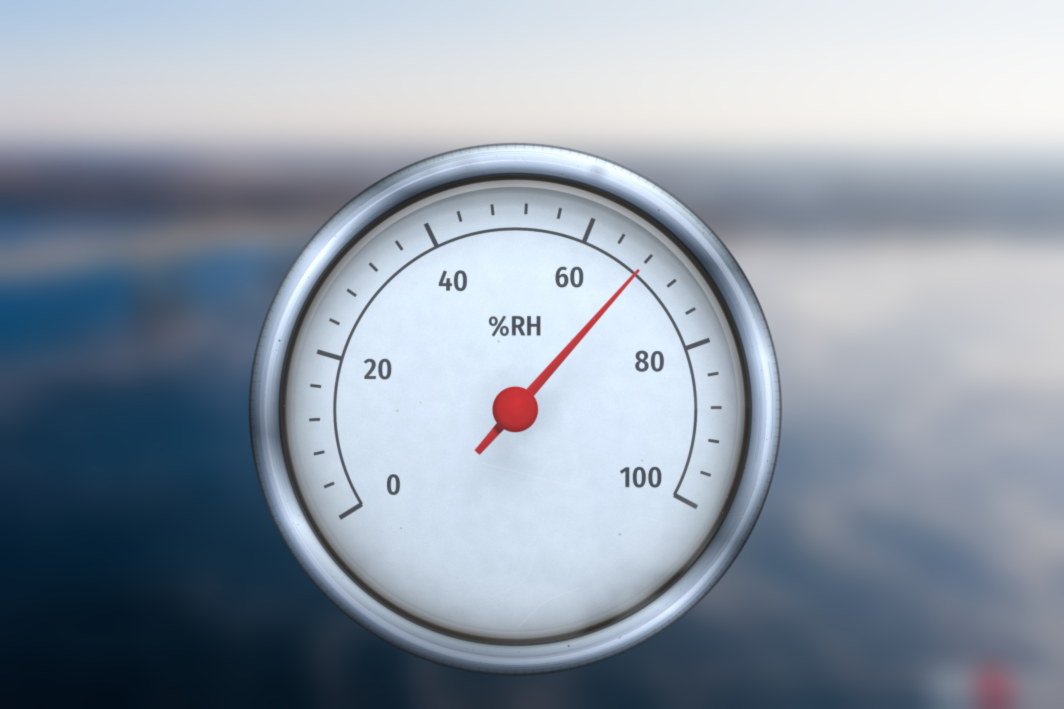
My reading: % 68
